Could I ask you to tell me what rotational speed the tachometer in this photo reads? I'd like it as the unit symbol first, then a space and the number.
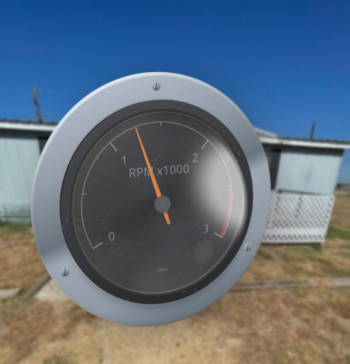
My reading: rpm 1250
